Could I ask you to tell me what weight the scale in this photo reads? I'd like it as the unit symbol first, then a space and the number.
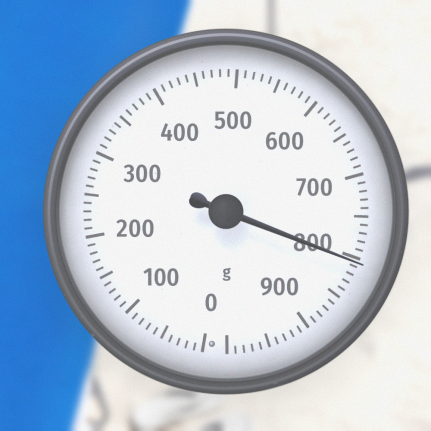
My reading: g 805
